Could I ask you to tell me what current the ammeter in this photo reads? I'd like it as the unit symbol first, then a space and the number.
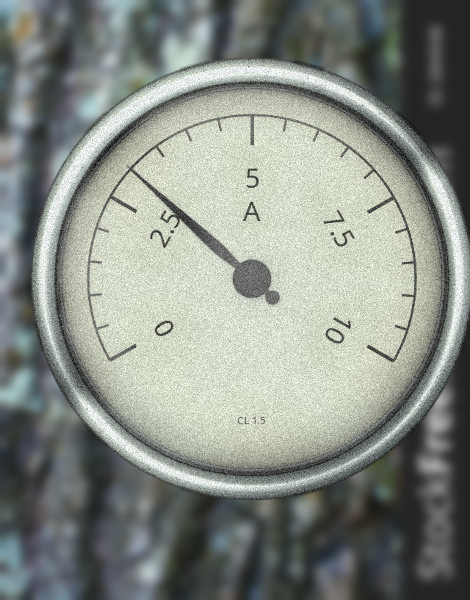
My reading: A 3
